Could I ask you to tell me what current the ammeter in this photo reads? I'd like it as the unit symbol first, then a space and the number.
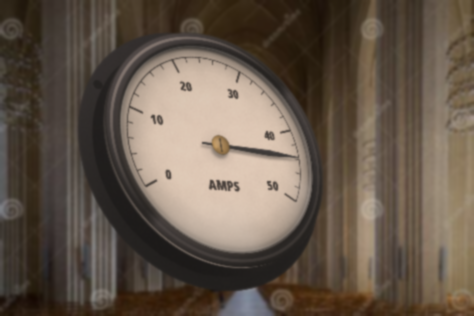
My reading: A 44
